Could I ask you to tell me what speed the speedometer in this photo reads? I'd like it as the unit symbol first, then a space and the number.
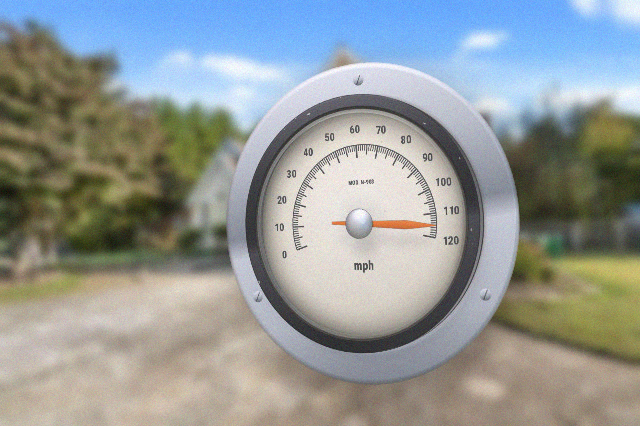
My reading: mph 115
